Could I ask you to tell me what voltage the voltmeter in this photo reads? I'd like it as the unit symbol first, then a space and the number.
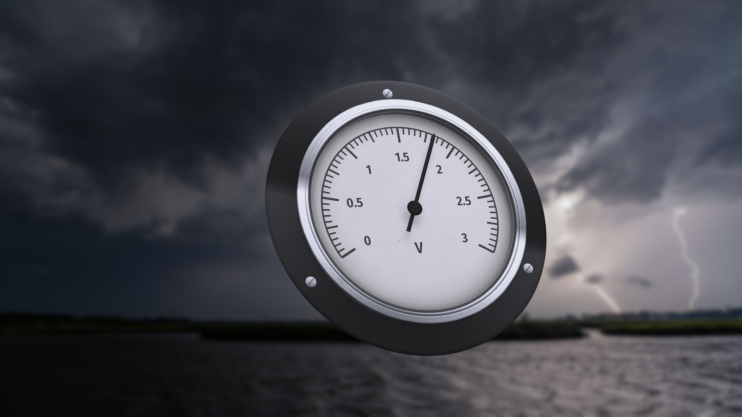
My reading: V 1.8
